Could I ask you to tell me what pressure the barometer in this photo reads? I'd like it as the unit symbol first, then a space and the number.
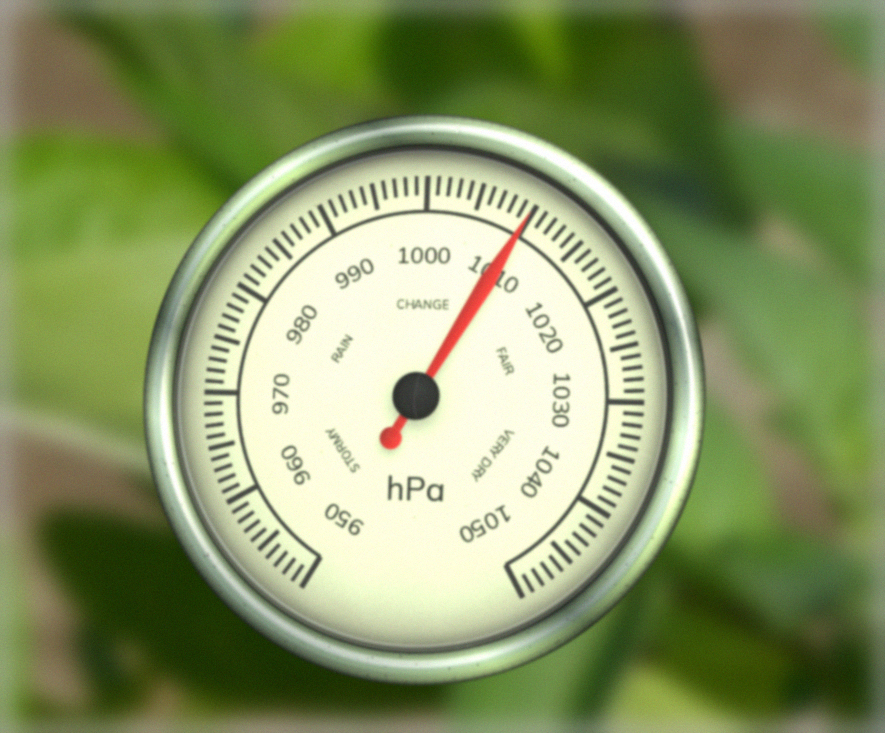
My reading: hPa 1010
